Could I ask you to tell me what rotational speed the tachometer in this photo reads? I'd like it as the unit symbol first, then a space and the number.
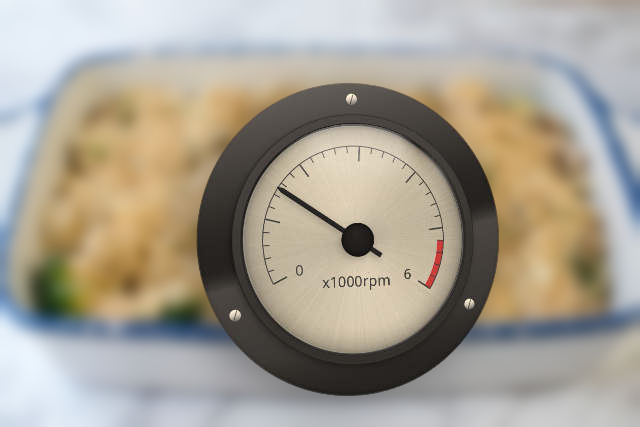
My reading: rpm 1500
